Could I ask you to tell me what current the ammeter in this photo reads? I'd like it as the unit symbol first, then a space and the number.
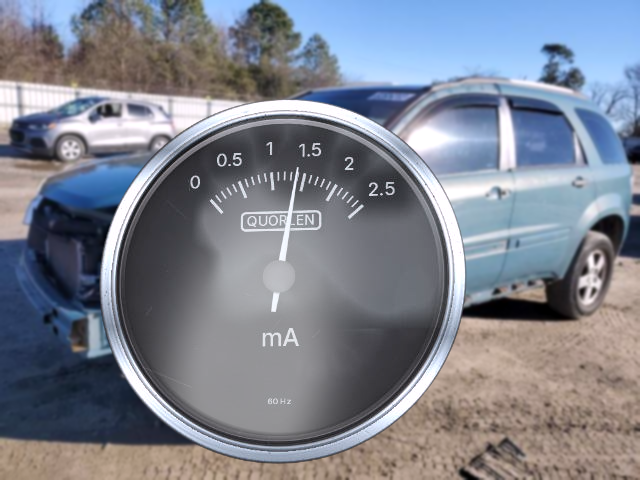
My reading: mA 1.4
